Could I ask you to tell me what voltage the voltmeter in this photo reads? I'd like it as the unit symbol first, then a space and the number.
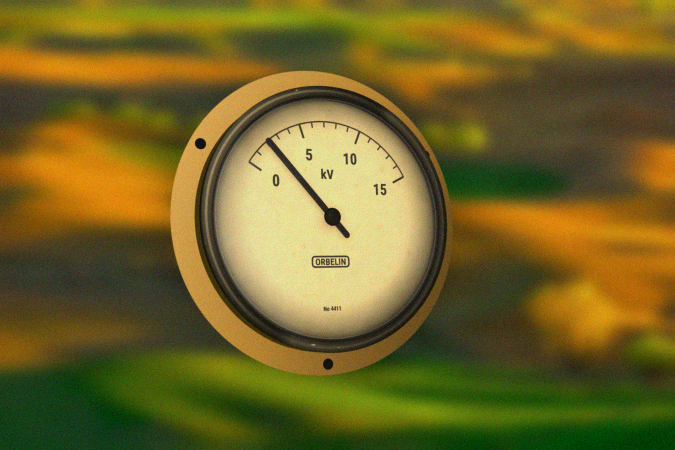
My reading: kV 2
